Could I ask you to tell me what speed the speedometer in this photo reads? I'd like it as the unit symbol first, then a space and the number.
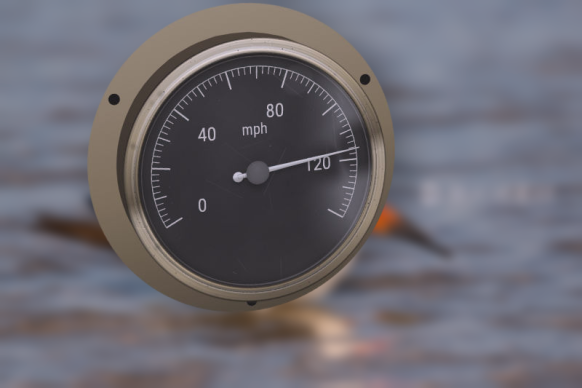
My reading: mph 116
